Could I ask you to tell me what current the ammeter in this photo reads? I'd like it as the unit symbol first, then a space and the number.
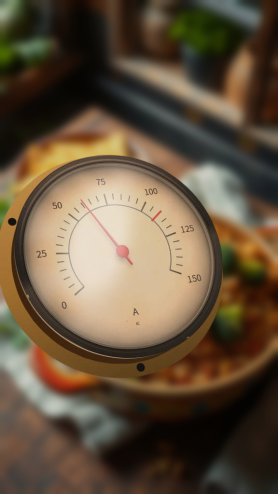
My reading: A 60
